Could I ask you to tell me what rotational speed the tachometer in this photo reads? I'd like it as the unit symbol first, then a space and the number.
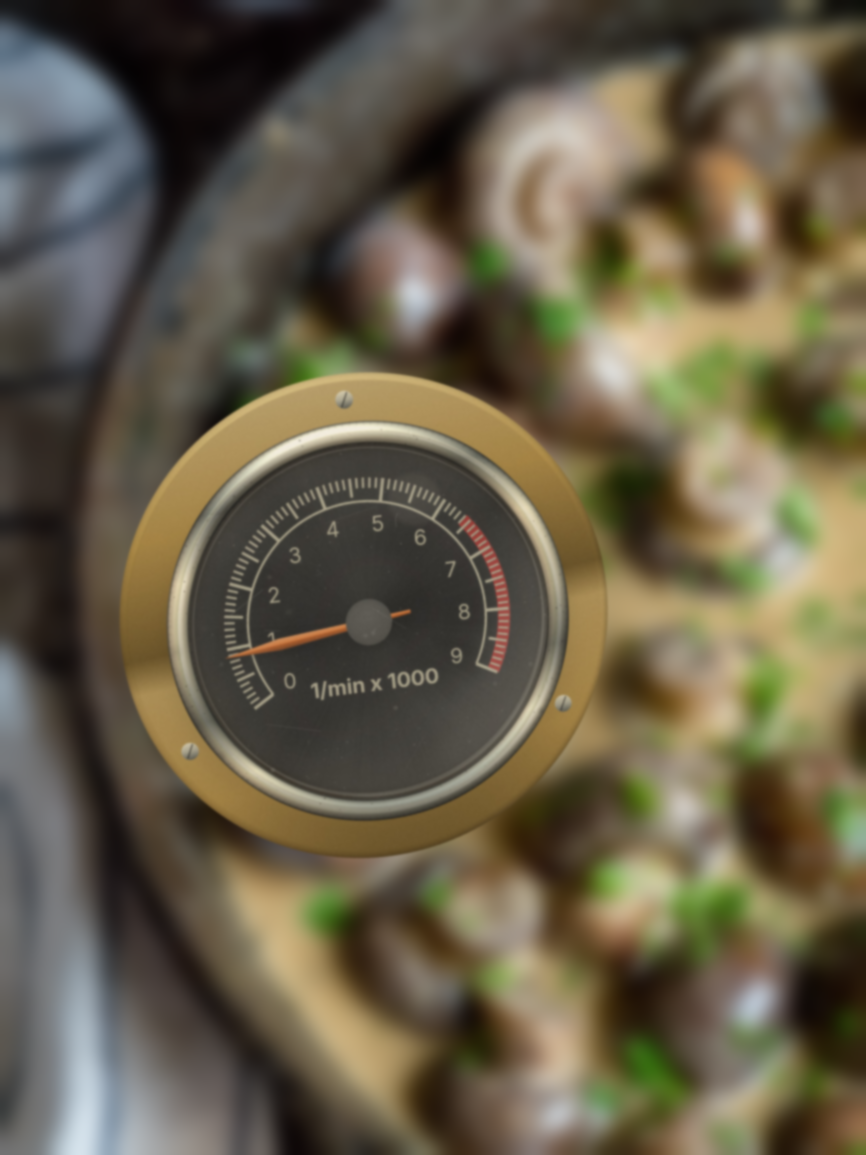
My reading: rpm 900
